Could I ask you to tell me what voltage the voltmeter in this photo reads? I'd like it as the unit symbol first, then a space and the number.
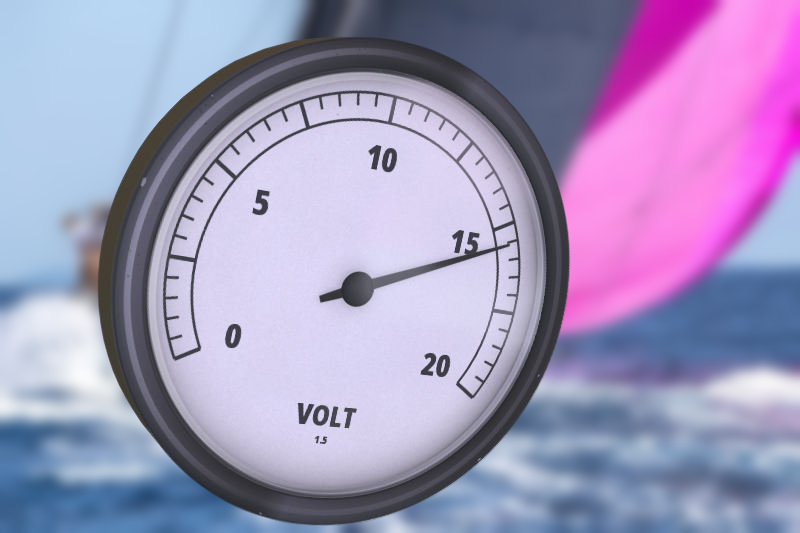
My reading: V 15.5
